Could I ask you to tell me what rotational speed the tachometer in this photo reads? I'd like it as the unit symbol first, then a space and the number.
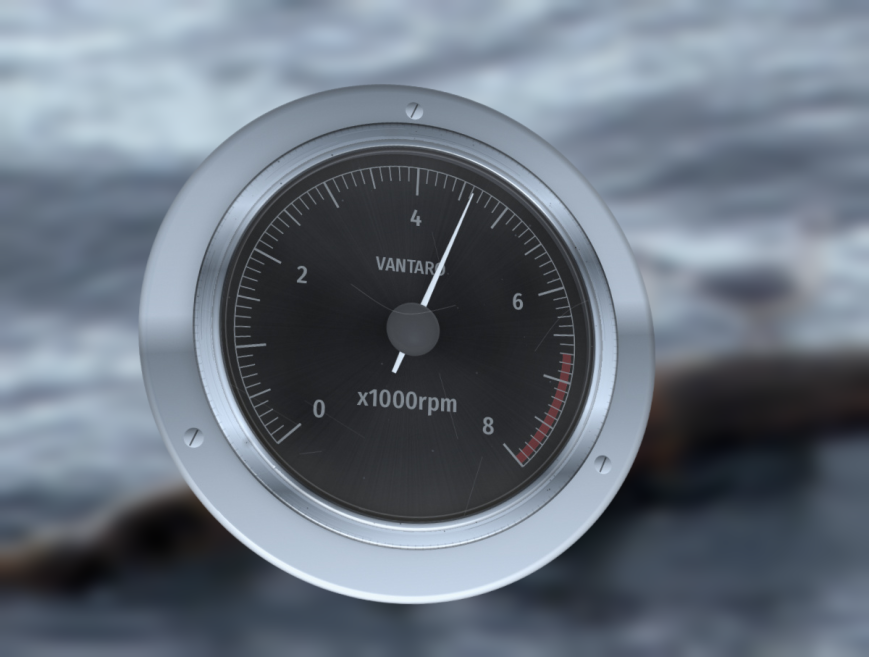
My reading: rpm 4600
